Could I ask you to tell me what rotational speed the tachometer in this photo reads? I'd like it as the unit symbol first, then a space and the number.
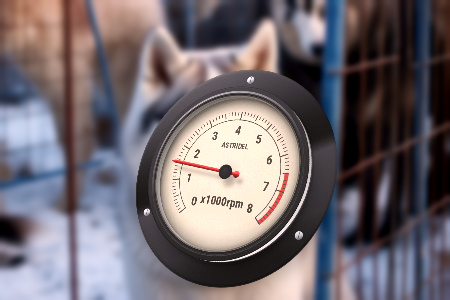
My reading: rpm 1500
